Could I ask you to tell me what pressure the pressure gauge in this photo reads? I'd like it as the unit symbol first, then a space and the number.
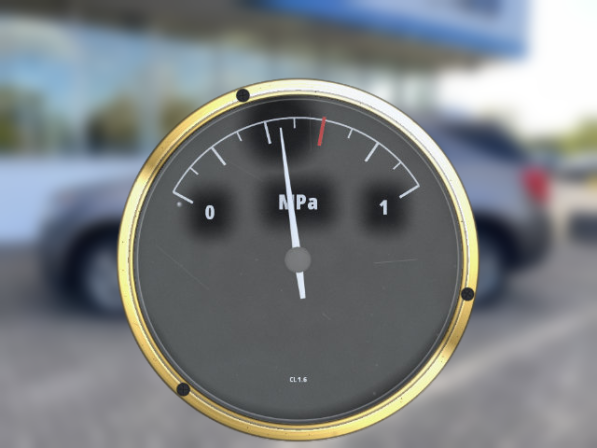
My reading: MPa 0.45
